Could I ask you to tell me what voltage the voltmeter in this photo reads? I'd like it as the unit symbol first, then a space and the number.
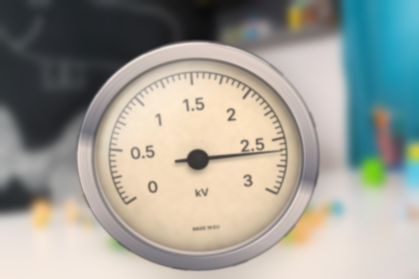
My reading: kV 2.6
